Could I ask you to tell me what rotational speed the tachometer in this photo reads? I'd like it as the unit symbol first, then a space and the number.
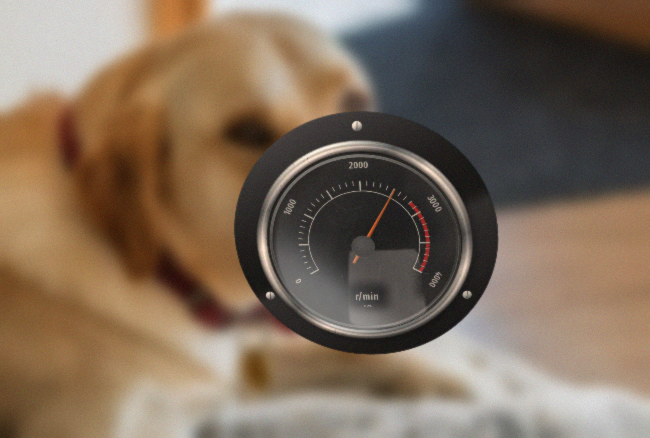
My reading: rpm 2500
